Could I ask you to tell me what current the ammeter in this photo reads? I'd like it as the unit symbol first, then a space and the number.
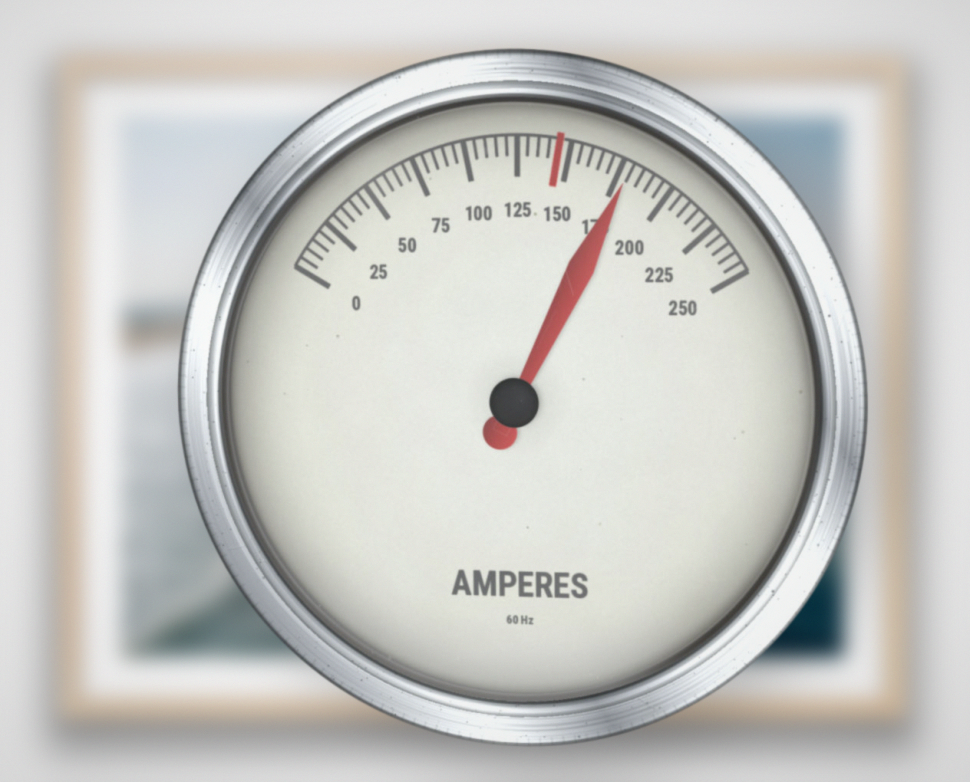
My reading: A 180
